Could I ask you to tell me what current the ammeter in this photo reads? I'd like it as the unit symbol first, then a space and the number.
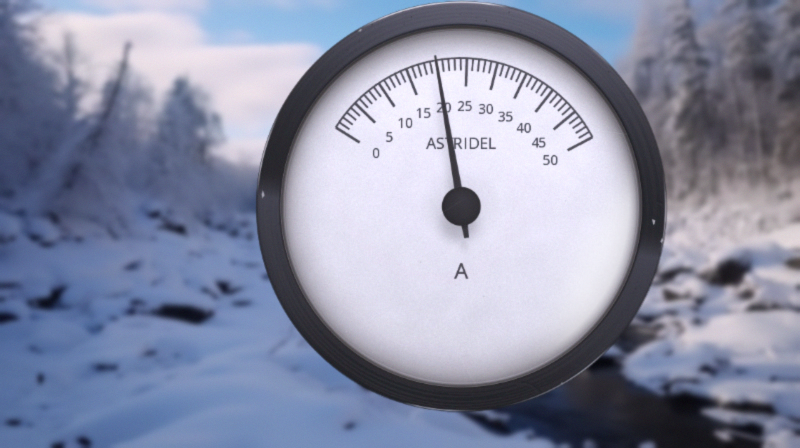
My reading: A 20
